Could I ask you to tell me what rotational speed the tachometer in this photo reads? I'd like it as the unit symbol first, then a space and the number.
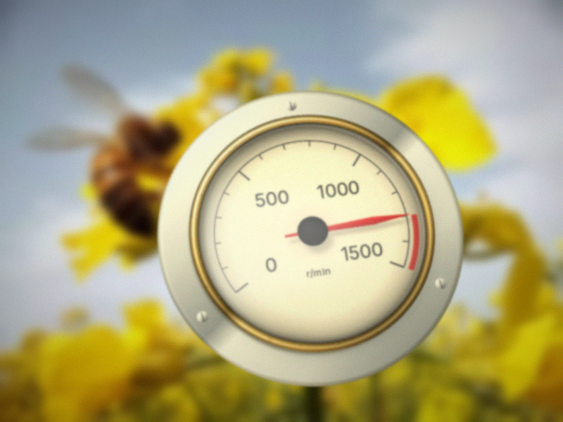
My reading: rpm 1300
